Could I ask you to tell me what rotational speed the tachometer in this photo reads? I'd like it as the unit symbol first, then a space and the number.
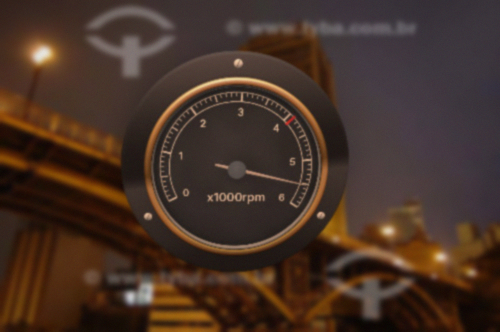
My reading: rpm 5500
